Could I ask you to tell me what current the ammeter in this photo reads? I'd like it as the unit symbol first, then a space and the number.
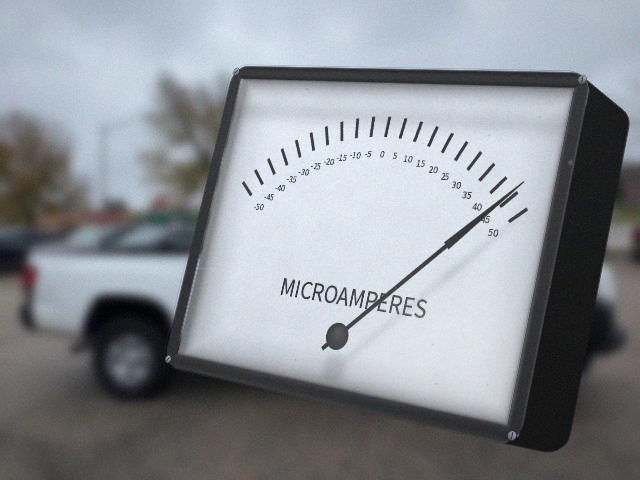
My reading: µA 45
